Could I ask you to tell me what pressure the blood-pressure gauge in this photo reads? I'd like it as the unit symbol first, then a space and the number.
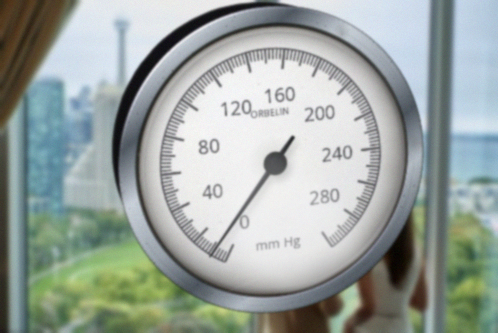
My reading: mmHg 10
